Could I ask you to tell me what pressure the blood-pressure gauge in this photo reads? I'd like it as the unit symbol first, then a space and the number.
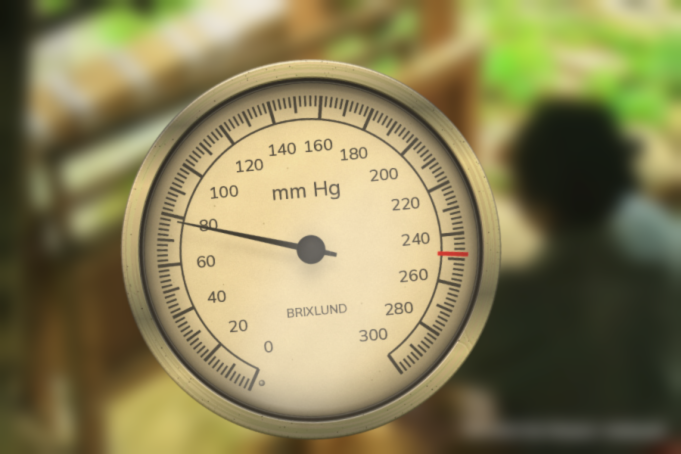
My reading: mmHg 78
